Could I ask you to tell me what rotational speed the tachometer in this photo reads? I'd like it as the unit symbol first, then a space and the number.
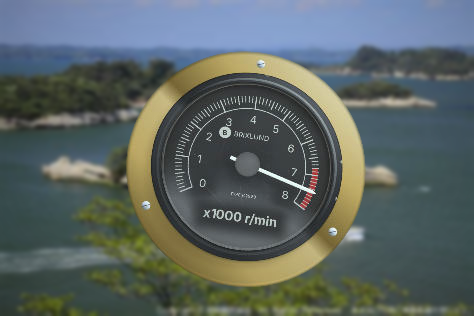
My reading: rpm 7500
